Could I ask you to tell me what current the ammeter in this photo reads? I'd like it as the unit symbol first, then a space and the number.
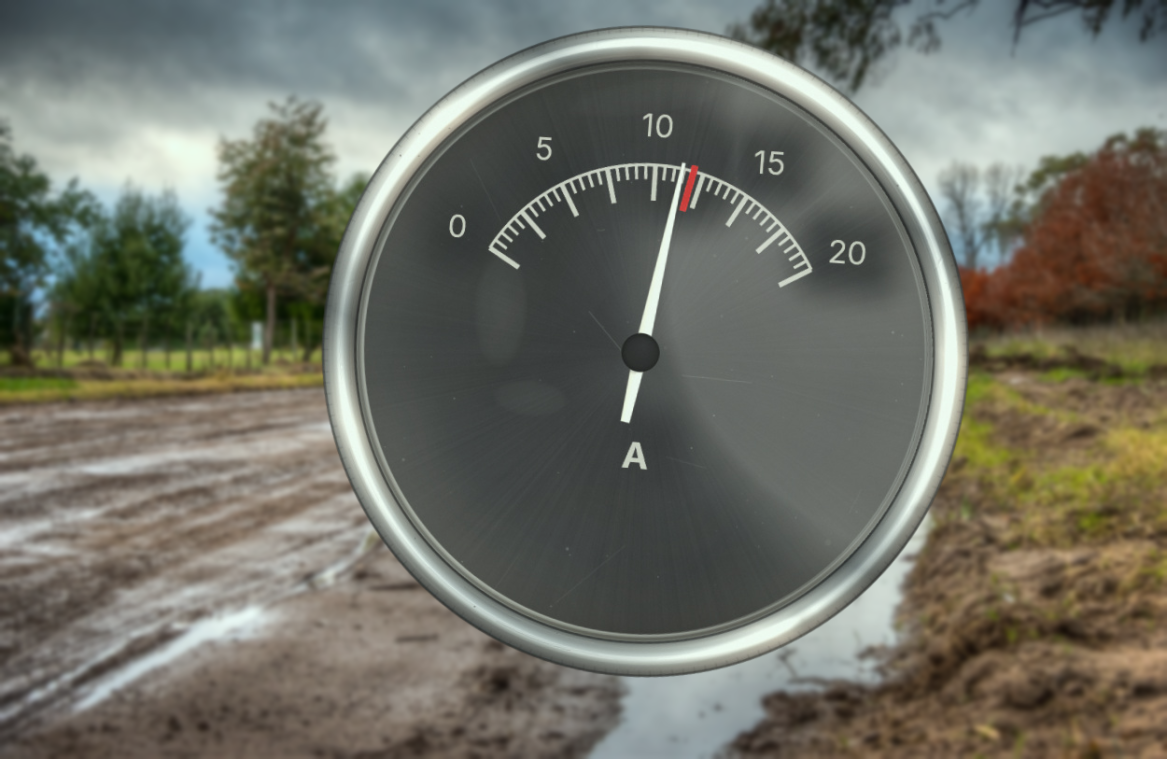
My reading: A 11.5
